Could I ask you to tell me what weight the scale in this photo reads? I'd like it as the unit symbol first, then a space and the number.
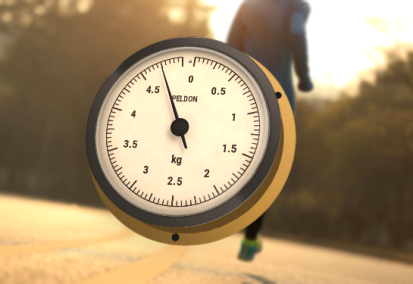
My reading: kg 4.75
